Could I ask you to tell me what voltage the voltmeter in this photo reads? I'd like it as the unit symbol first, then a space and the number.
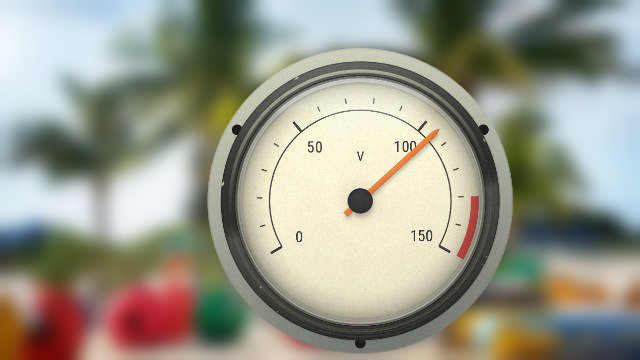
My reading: V 105
